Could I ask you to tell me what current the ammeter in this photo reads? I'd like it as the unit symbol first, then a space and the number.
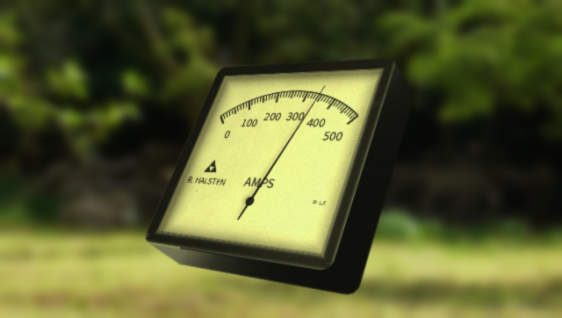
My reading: A 350
